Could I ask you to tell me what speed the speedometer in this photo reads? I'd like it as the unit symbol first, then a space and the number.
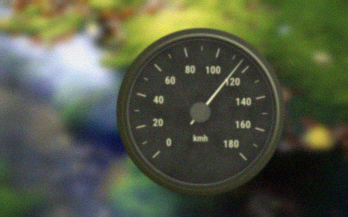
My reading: km/h 115
